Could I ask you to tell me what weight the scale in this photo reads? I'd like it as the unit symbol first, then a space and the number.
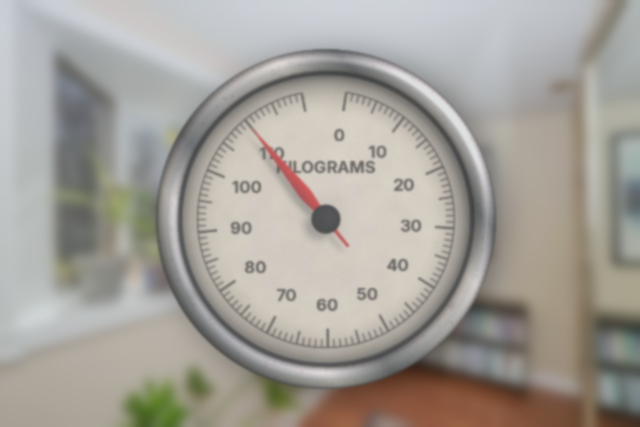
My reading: kg 110
